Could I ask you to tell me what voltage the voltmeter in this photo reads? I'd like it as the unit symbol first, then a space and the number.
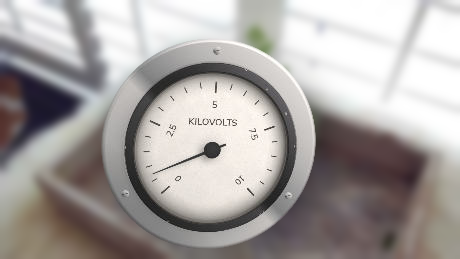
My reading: kV 0.75
